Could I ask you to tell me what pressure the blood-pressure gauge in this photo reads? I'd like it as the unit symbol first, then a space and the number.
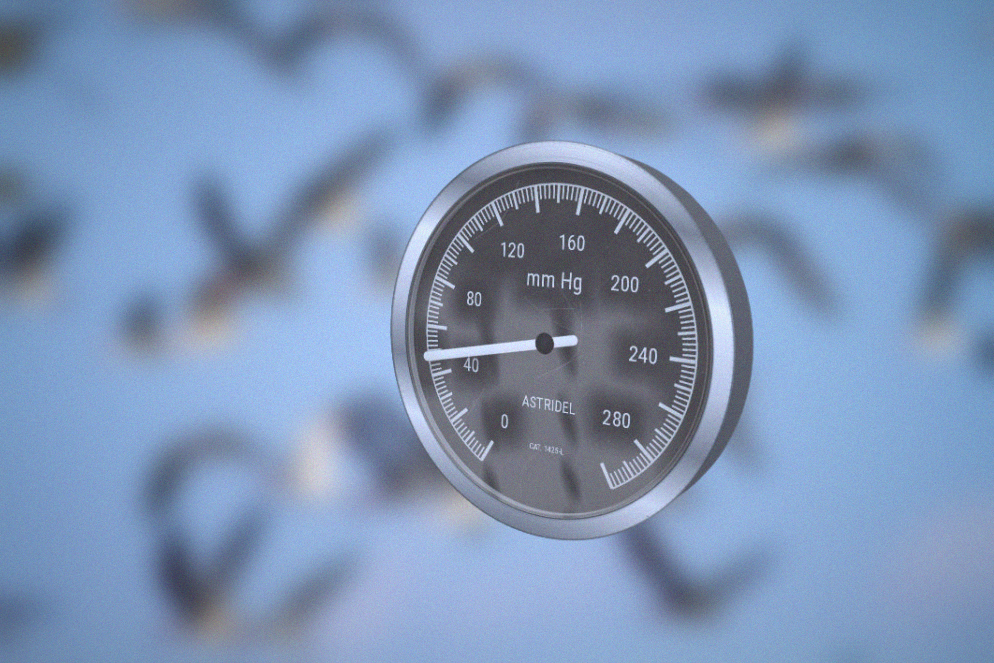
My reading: mmHg 48
